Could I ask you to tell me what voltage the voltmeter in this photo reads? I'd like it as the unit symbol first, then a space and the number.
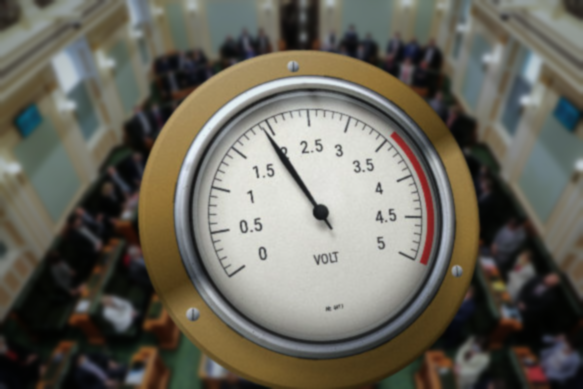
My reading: V 1.9
